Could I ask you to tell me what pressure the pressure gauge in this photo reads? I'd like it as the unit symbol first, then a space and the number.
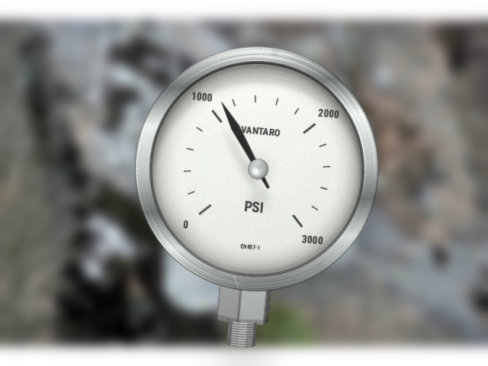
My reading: psi 1100
